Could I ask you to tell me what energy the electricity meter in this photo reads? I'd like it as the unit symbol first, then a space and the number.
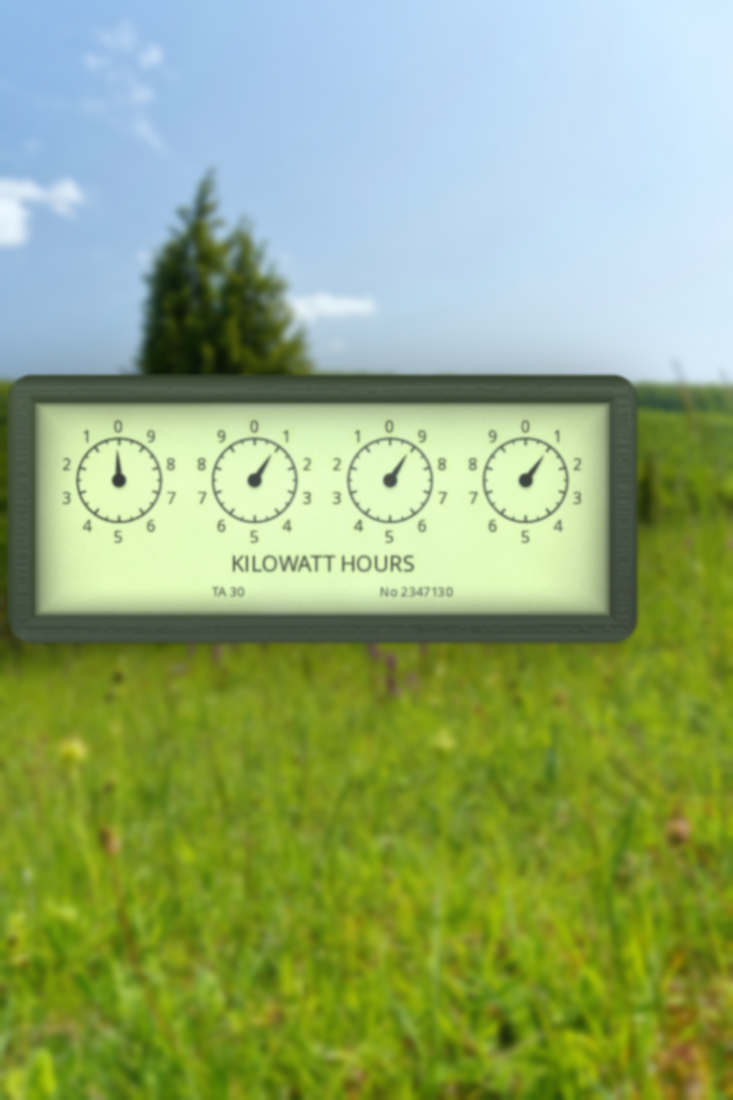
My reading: kWh 91
